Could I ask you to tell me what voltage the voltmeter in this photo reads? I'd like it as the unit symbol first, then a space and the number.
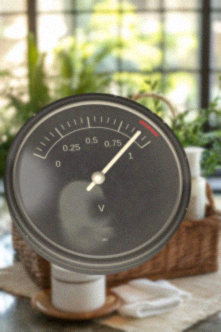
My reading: V 0.9
